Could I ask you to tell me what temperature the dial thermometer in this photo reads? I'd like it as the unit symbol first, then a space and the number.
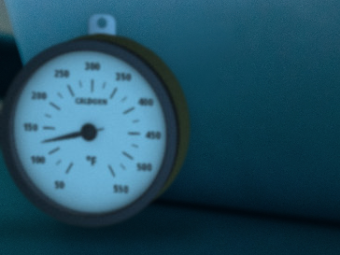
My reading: °F 125
